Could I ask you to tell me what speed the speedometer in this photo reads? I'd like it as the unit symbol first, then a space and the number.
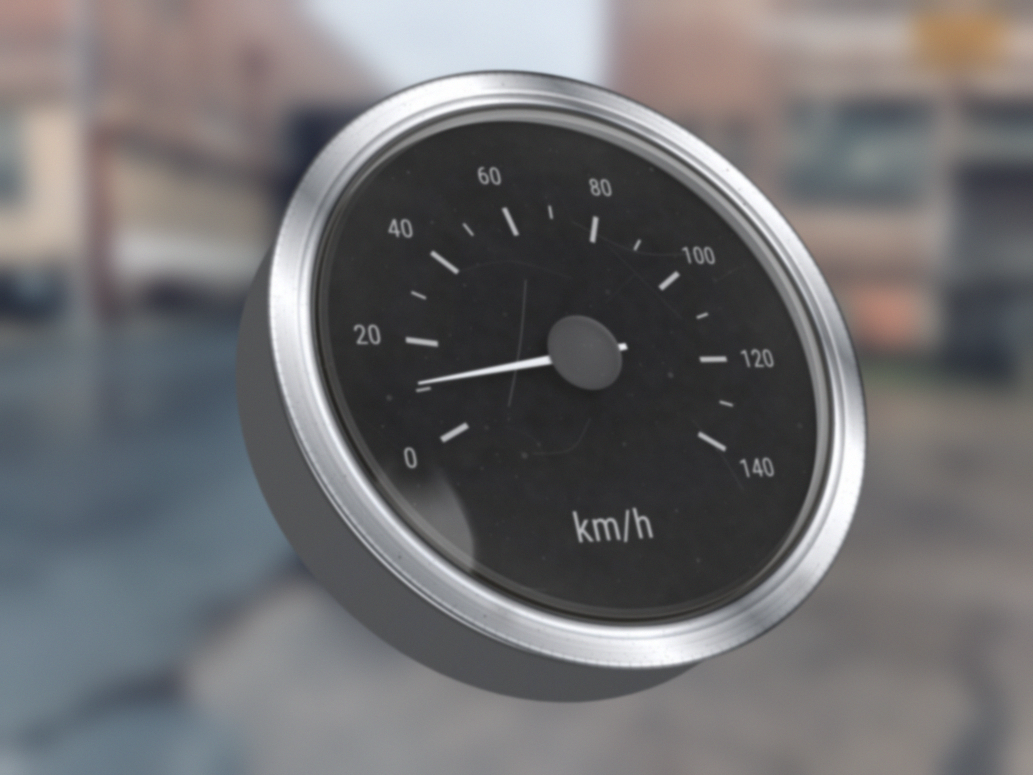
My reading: km/h 10
